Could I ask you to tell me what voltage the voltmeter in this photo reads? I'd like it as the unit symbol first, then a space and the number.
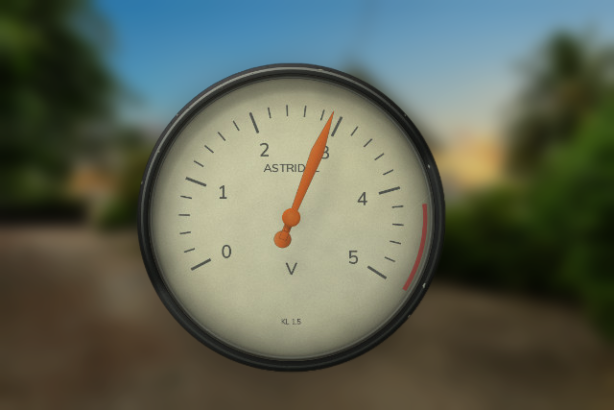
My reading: V 2.9
